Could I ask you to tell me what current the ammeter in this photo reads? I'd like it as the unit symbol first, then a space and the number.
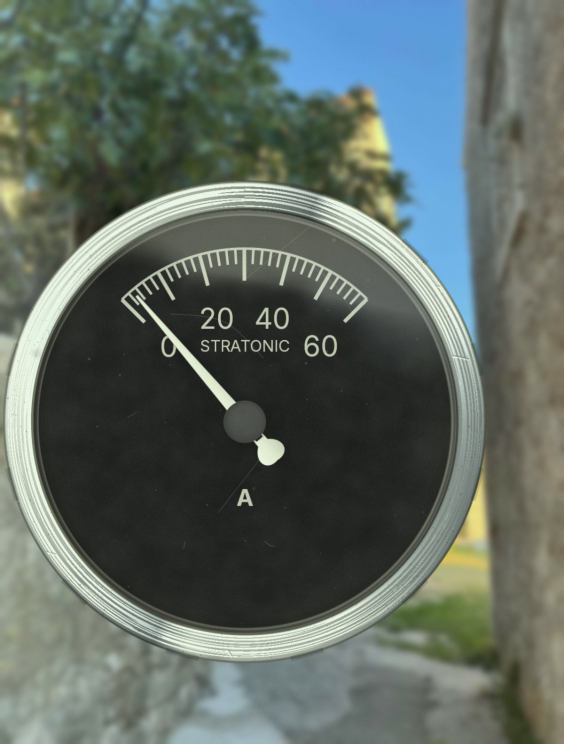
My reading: A 3
